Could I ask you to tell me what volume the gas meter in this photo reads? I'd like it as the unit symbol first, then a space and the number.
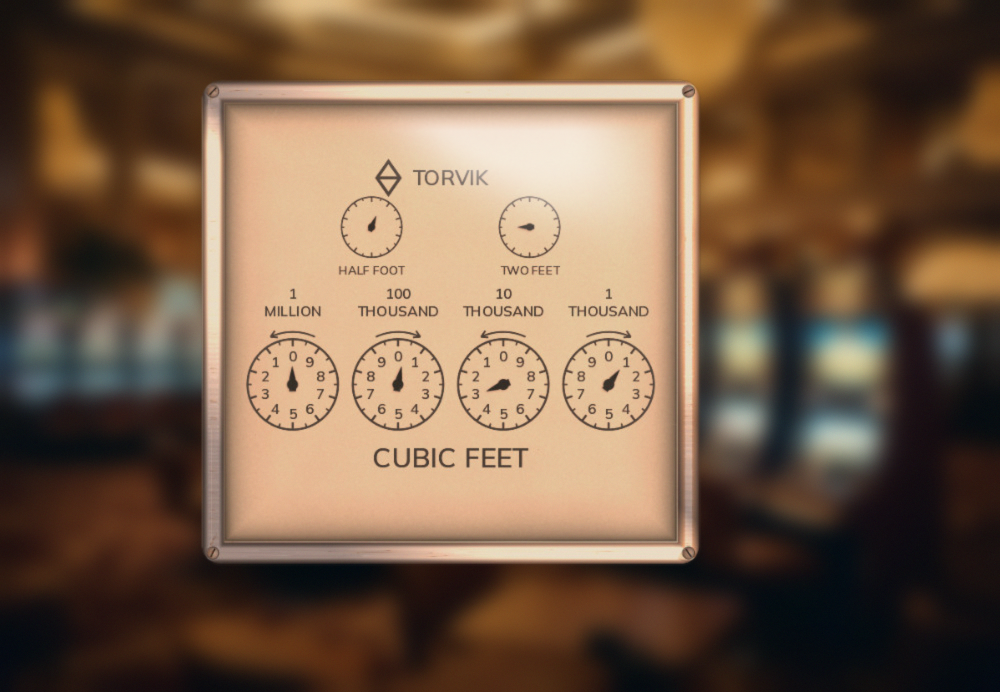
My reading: ft³ 3100
